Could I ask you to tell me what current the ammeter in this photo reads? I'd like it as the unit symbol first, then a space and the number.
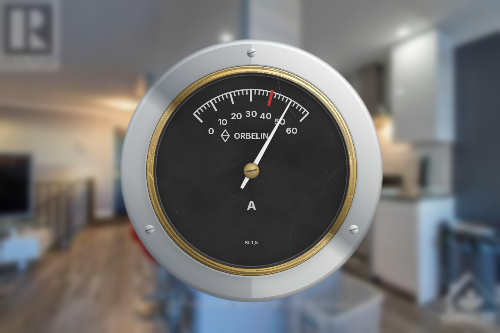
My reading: A 50
